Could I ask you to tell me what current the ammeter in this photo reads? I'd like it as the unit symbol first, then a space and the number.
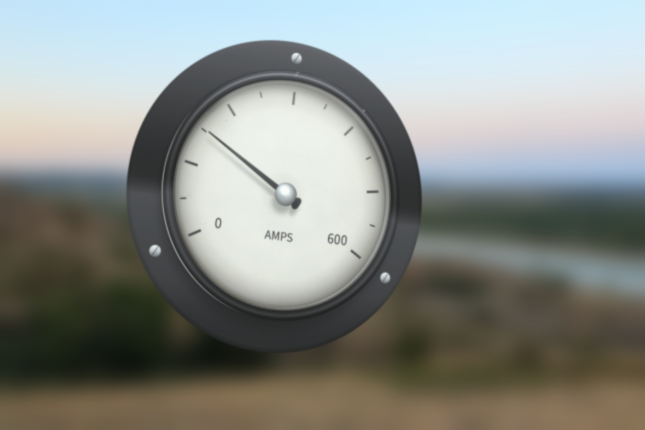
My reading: A 150
